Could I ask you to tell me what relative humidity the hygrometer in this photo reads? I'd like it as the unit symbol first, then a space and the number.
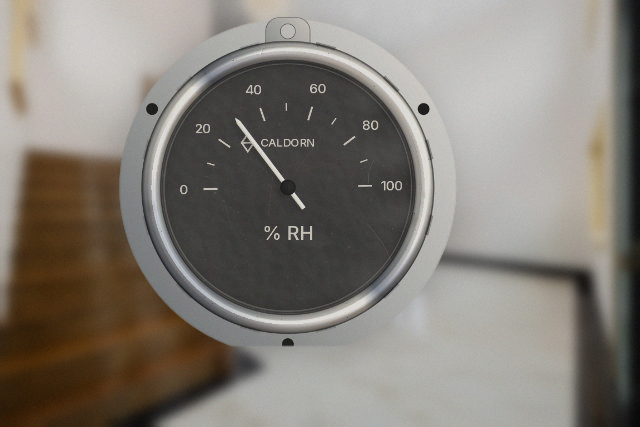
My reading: % 30
